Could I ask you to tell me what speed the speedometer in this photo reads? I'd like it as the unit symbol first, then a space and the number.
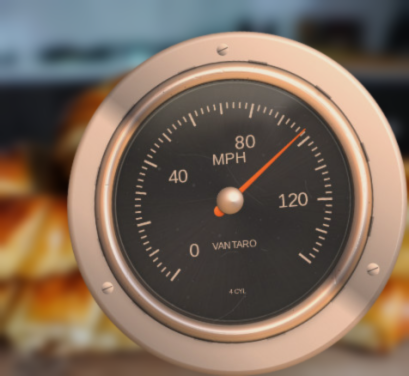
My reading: mph 98
